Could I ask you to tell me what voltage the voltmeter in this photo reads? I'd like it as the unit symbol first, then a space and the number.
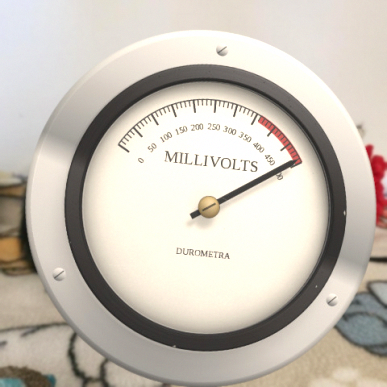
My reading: mV 490
